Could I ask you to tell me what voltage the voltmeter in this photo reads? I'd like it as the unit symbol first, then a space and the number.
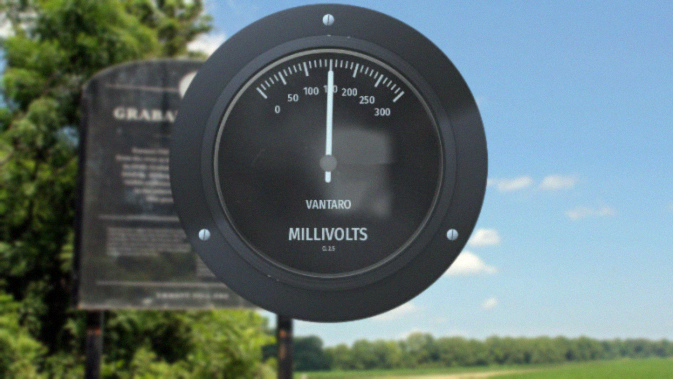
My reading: mV 150
